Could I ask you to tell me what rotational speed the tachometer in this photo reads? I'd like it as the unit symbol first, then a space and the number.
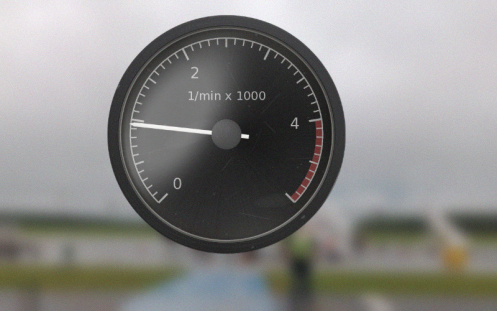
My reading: rpm 950
